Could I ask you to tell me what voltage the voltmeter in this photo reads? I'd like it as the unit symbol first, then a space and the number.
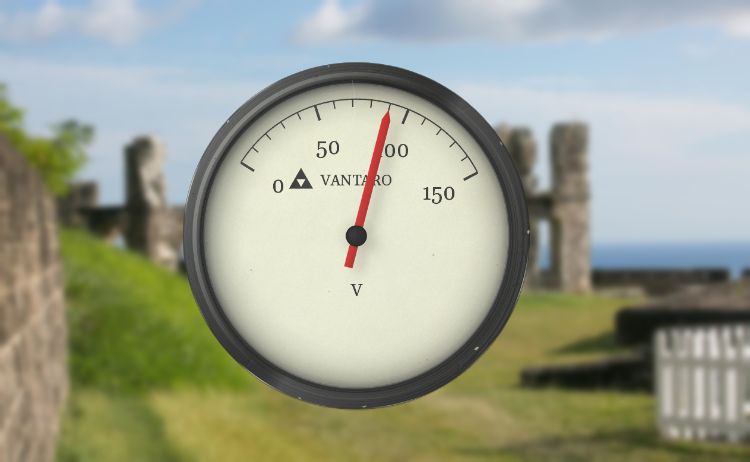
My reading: V 90
